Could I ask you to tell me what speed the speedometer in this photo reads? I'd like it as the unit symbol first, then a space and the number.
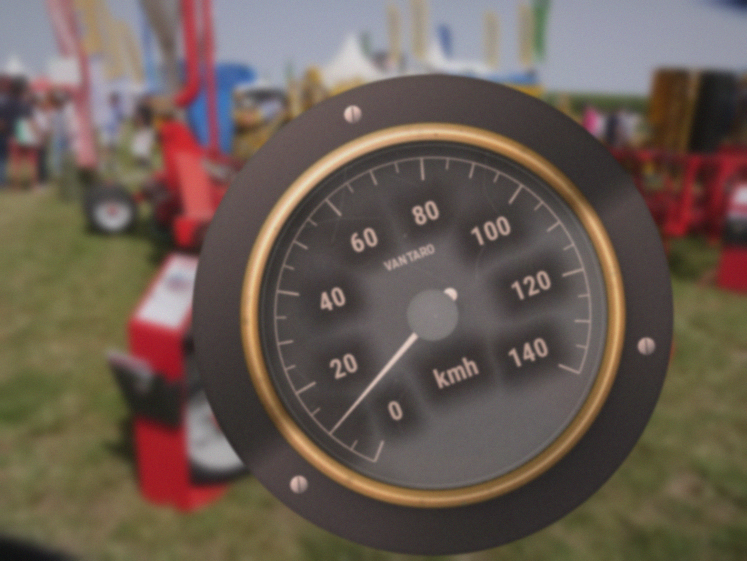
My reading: km/h 10
